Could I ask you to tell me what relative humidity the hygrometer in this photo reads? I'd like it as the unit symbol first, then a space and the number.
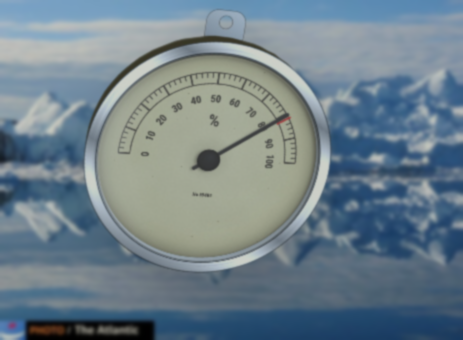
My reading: % 80
